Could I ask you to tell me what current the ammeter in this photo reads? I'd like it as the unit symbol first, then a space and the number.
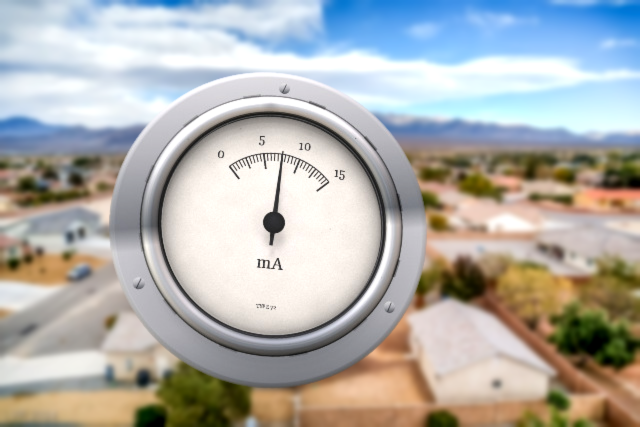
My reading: mA 7.5
